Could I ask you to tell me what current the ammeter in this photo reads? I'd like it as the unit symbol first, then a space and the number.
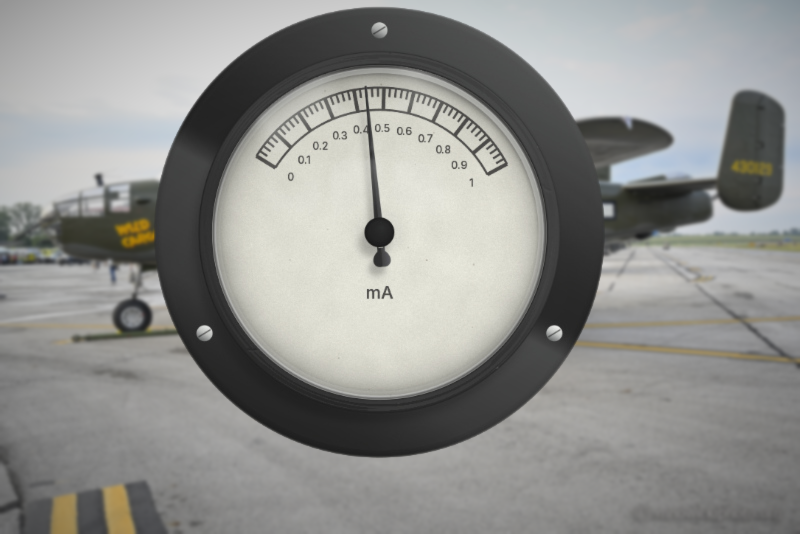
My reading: mA 0.44
